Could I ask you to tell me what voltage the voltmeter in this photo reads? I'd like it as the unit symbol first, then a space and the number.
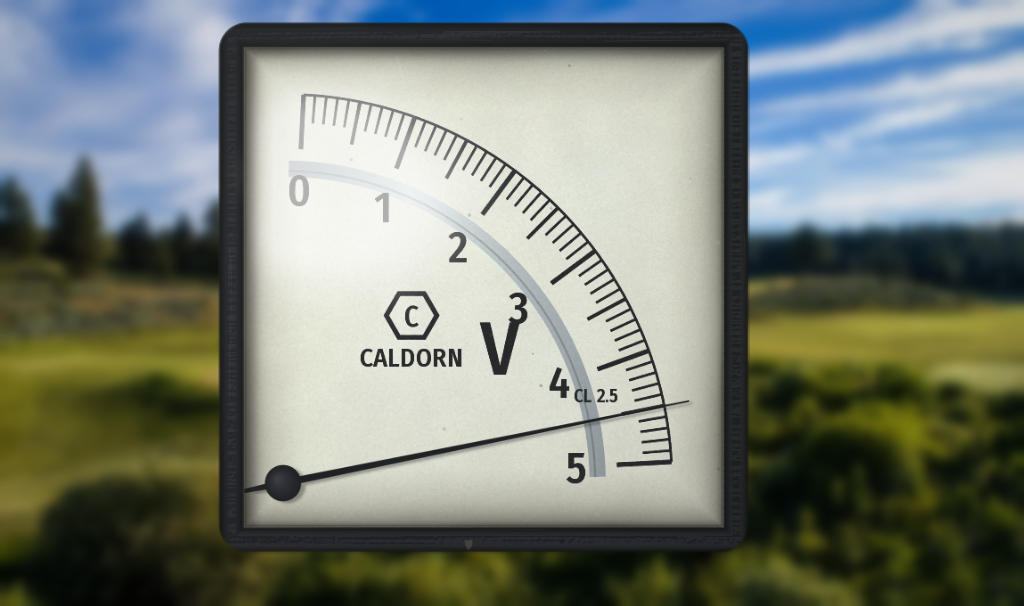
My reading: V 4.5
